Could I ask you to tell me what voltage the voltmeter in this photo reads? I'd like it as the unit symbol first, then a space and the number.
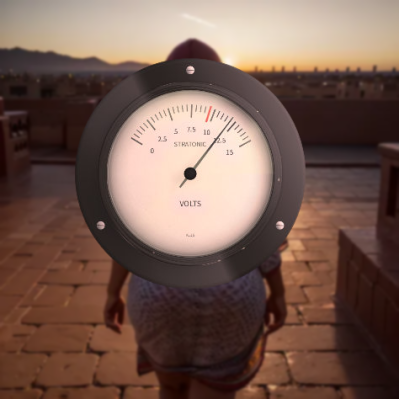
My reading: V 12
